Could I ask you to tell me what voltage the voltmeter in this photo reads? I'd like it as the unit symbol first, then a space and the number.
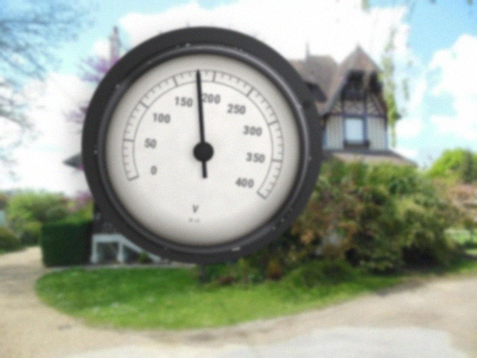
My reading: V 180
